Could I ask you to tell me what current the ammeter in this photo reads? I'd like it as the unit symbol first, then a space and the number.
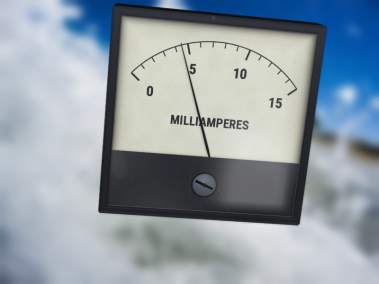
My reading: mA 4.5
